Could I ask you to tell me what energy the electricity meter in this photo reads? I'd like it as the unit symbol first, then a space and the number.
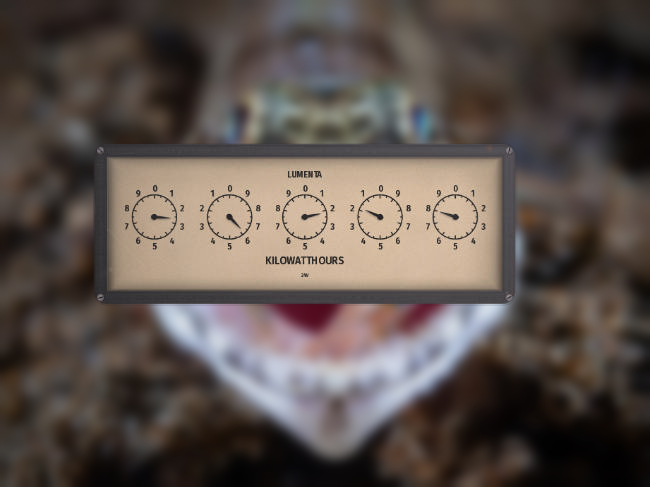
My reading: kWh 26218
